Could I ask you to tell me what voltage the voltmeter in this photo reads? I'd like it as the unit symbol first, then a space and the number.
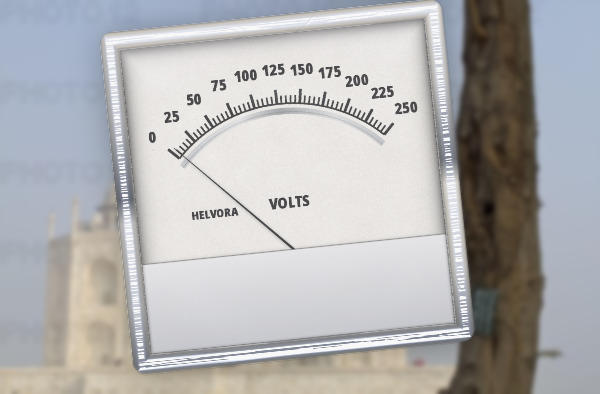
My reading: V 5
